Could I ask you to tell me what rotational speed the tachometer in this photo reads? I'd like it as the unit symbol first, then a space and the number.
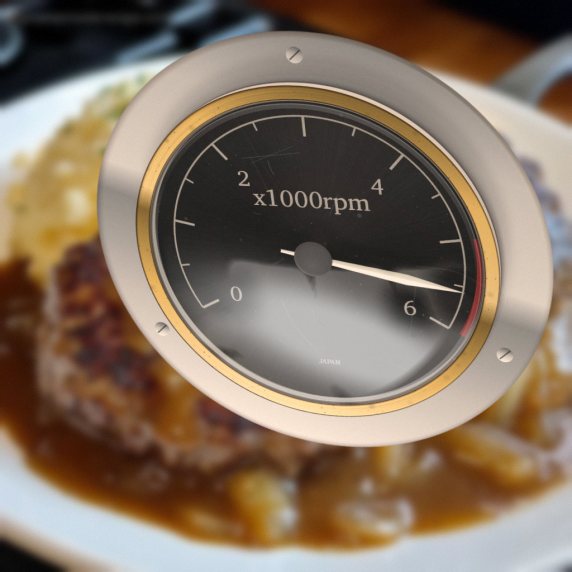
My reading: rpm 5500
